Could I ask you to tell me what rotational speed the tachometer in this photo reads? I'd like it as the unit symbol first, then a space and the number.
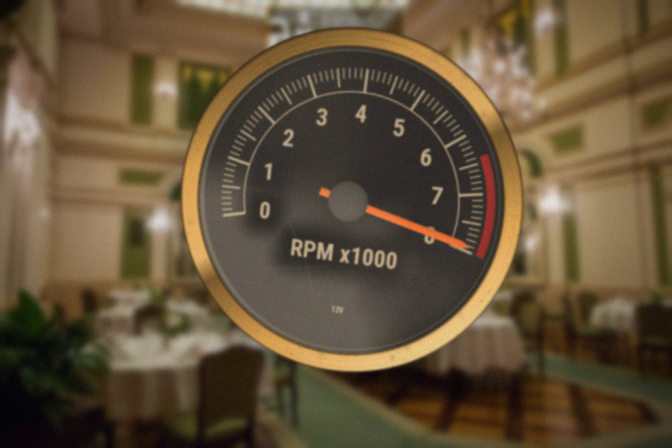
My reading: rpm 7900
